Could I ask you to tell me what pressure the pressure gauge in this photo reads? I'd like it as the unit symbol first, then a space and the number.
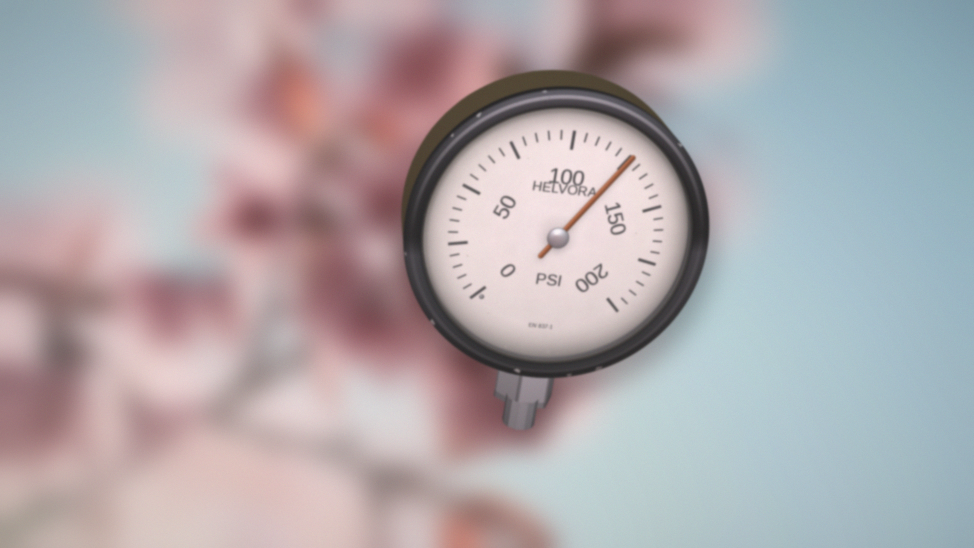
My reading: psi 125
